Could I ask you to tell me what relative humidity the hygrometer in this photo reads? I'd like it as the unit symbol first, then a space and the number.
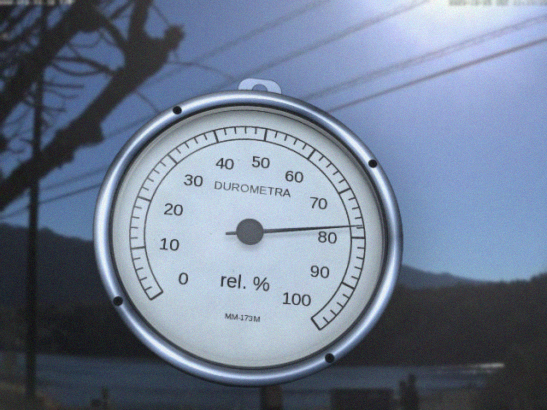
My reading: % 78
